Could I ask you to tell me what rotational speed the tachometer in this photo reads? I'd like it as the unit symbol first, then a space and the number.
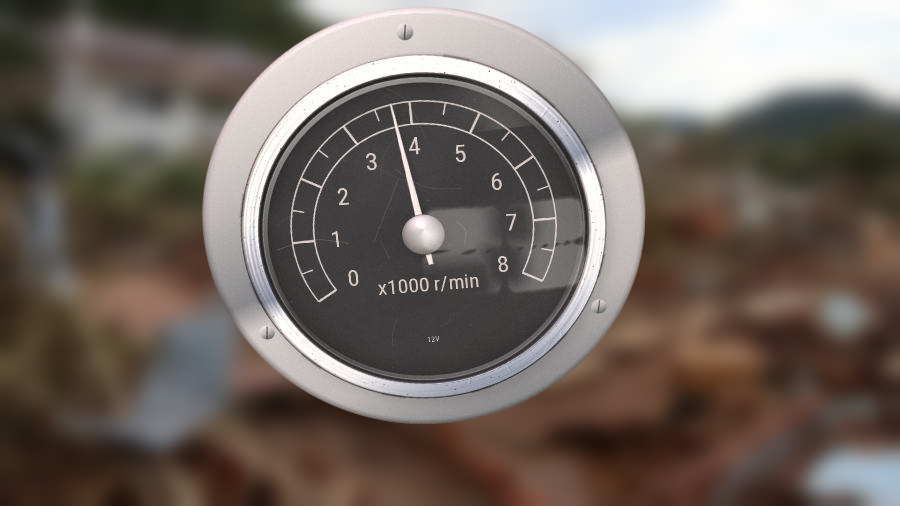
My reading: rpm 3750
